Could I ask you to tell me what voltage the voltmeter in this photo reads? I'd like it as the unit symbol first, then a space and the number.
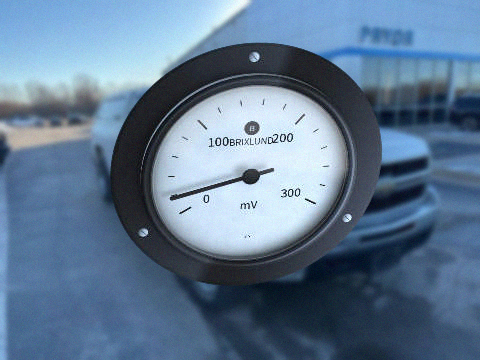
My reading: mV 20
